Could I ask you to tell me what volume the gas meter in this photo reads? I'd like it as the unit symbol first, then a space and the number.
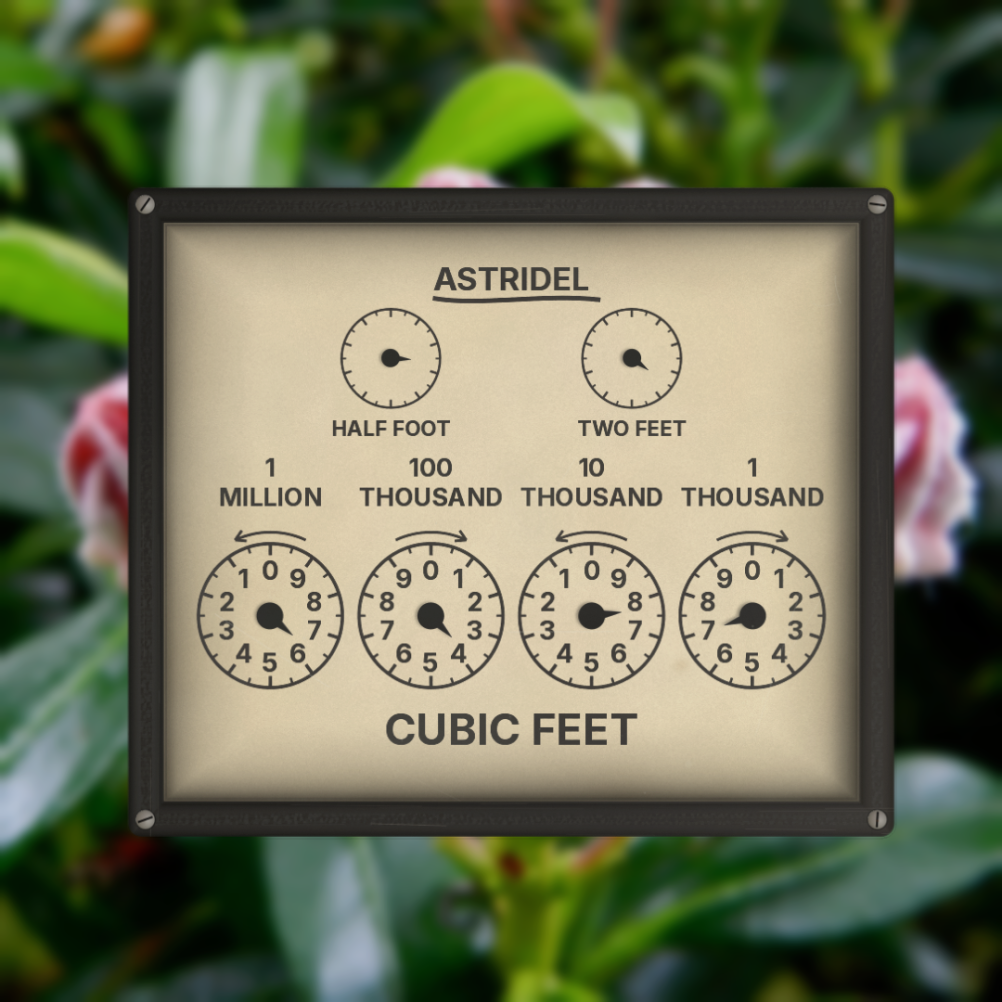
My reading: ft³ 637700
